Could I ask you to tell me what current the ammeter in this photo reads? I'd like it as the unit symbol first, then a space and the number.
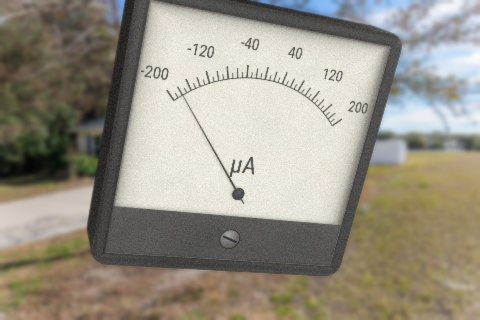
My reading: µA -180
